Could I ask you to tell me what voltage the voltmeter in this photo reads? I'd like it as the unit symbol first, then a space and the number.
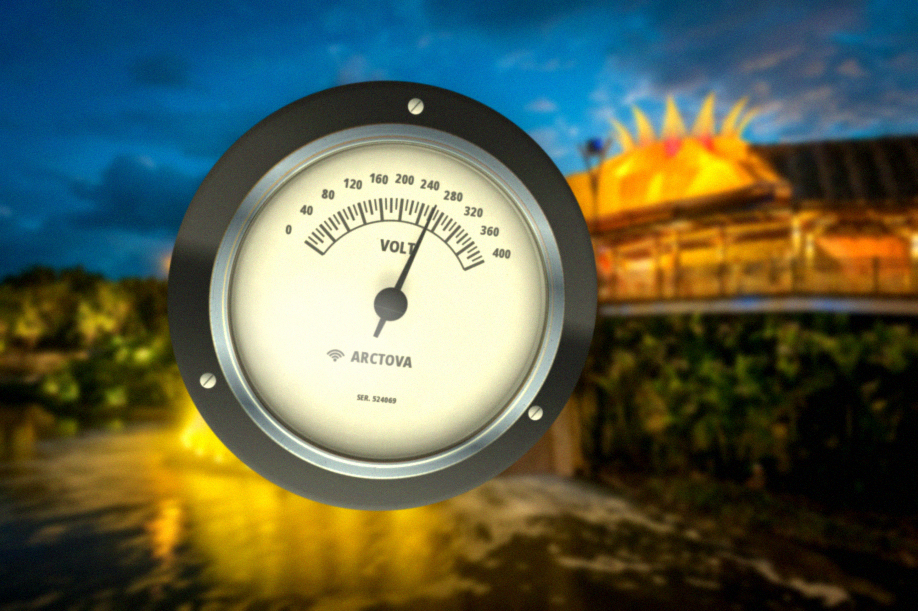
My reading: V 260
